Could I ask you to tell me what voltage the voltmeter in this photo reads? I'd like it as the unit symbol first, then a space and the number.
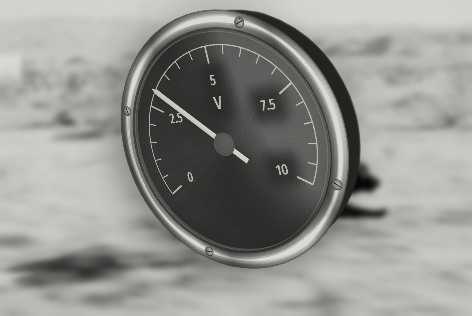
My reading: V 3
